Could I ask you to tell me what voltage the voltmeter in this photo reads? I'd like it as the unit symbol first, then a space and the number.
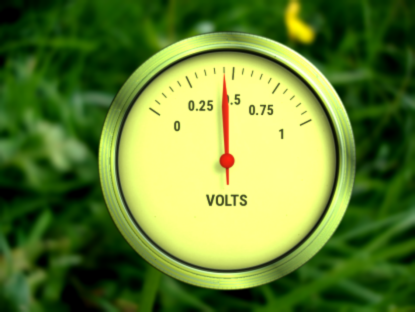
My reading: V 0.45
